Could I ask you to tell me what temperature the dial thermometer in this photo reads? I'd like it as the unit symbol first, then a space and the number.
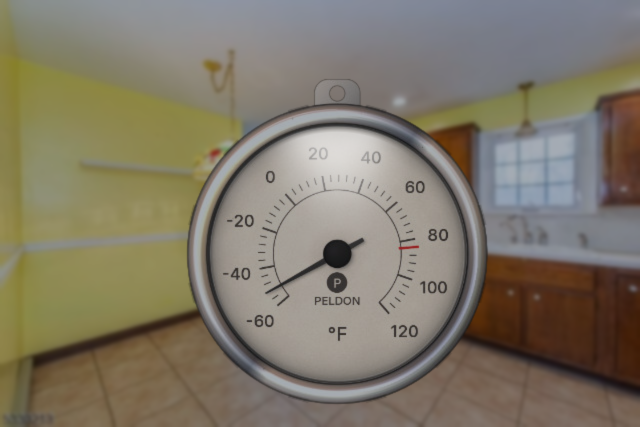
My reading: °F -52
